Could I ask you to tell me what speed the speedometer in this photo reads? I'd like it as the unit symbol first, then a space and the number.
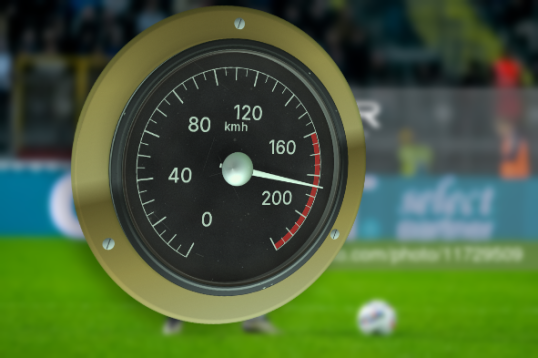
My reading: km/h 185
